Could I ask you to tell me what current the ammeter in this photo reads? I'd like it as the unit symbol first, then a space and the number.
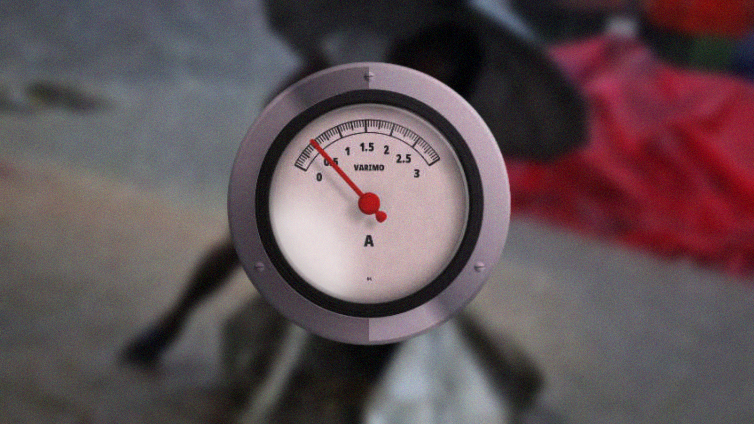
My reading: A 0.5
